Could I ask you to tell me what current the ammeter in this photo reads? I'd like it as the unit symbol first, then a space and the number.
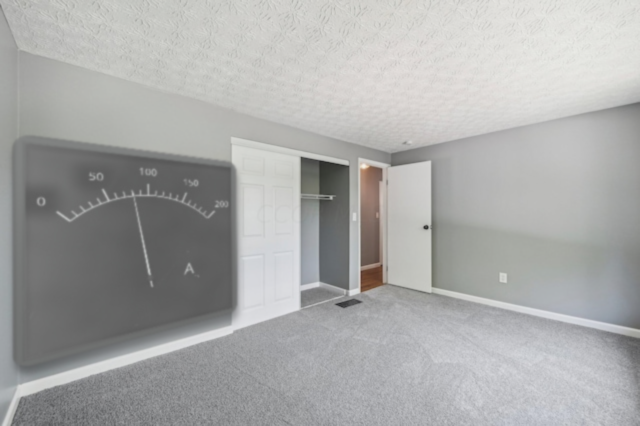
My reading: A 80
